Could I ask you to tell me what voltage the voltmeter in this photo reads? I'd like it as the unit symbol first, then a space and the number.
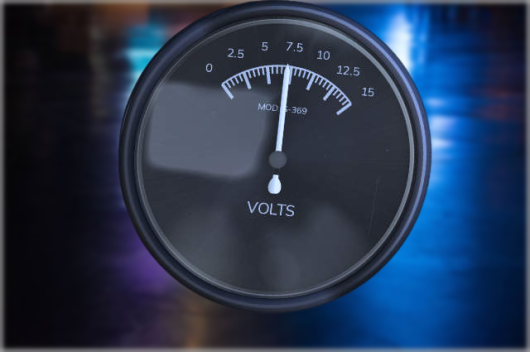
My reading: V 7
